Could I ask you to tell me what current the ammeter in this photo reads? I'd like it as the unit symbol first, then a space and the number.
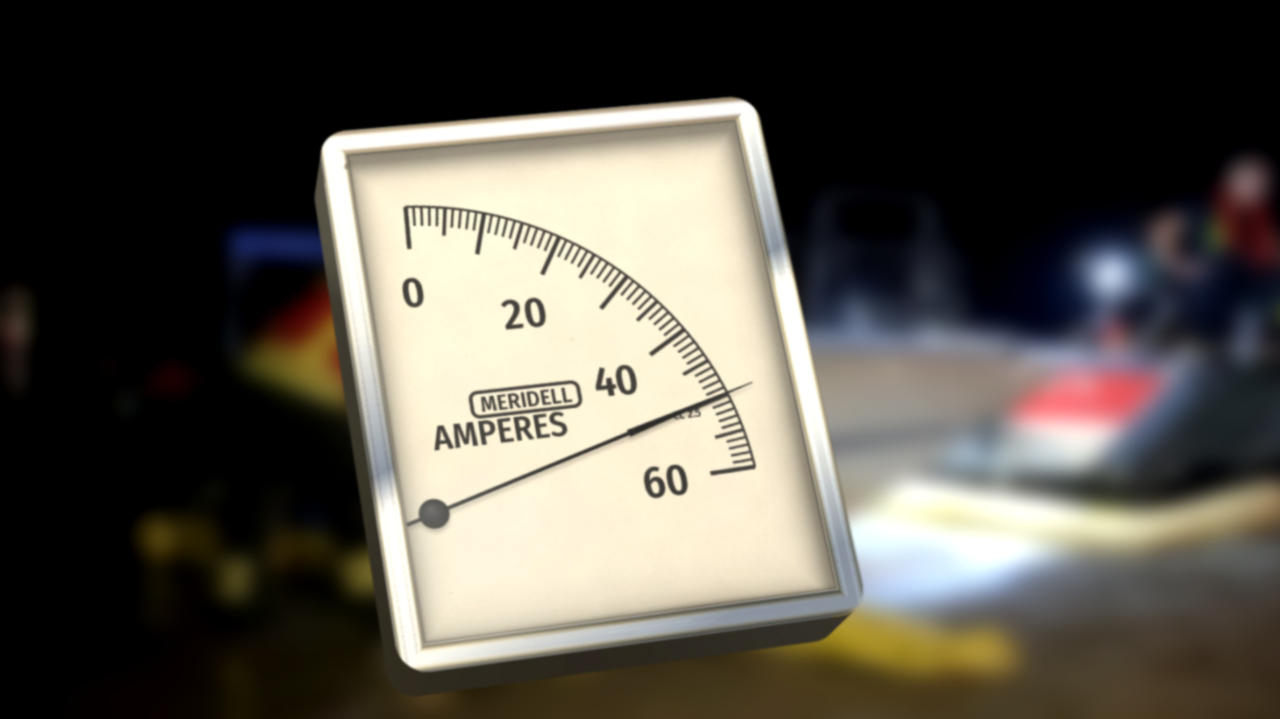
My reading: A 50
